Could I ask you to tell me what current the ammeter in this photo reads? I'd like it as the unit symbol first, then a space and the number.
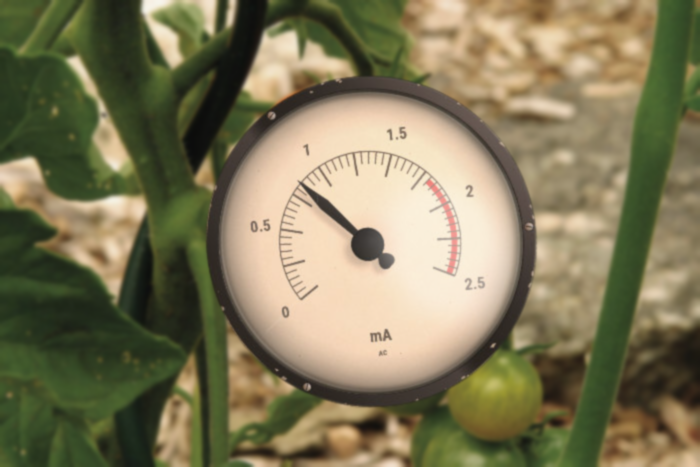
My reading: mA 0.85
